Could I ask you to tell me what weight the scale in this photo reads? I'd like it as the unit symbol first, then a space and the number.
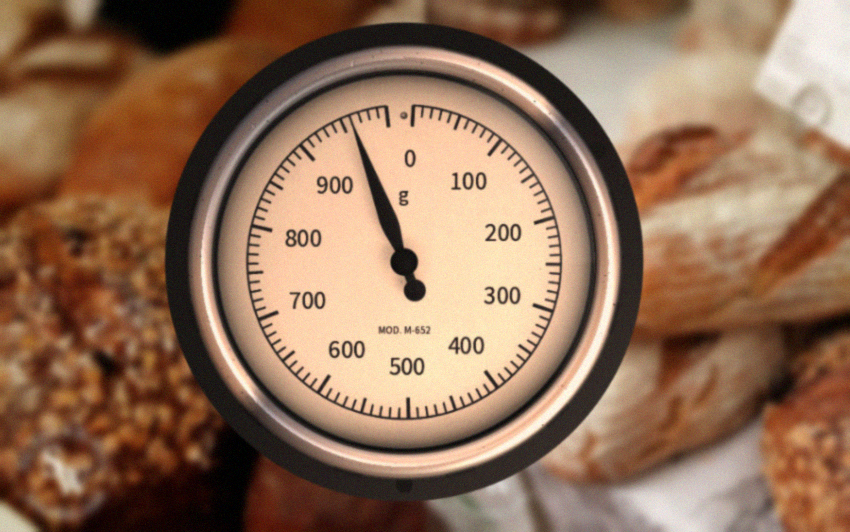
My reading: g 960
